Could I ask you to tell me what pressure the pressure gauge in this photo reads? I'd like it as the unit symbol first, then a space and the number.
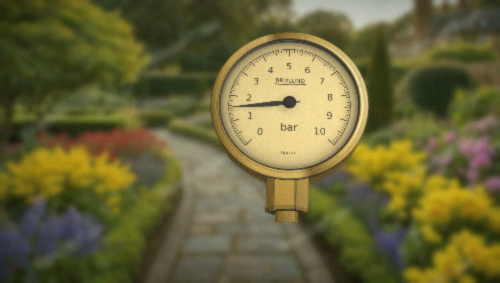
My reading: bar 1.5
